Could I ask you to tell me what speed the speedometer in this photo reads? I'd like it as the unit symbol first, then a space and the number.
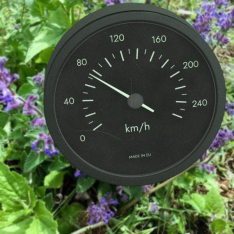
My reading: km/h 75
